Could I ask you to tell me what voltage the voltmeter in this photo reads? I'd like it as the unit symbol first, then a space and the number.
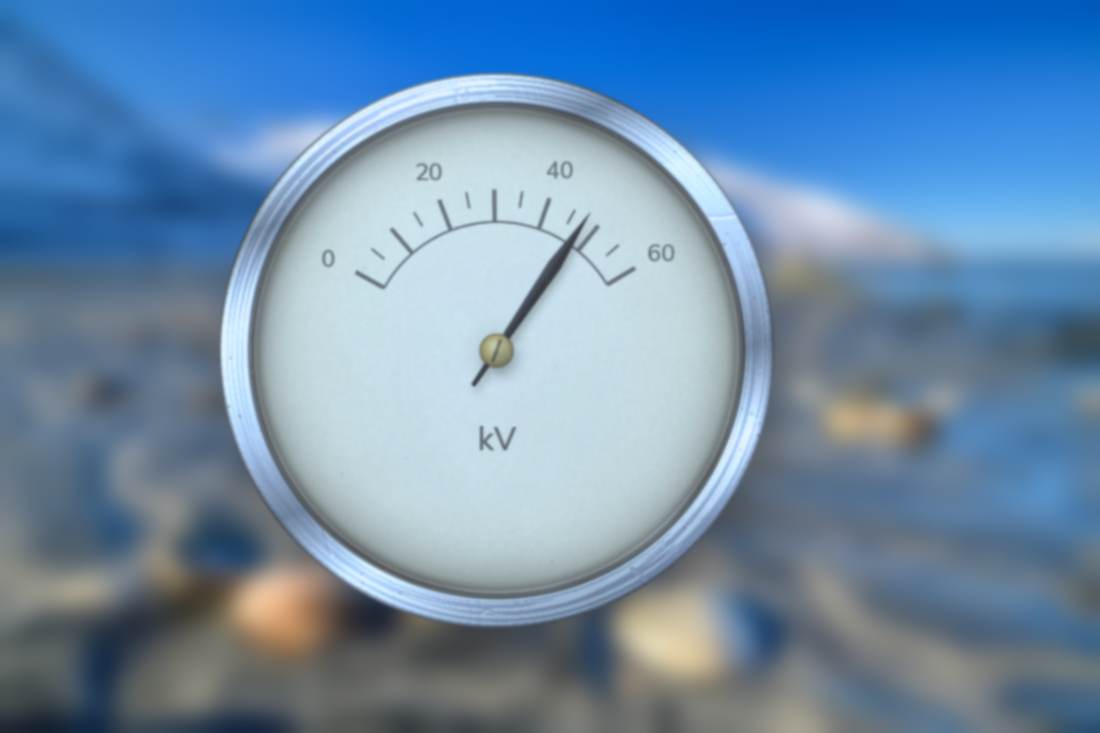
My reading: kV 47.5
